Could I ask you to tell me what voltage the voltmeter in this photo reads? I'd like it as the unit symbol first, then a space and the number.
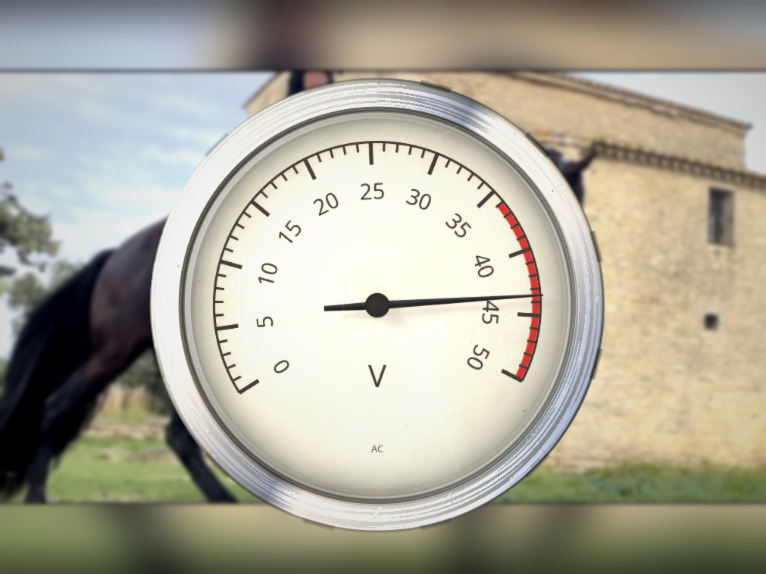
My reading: V 43.5
